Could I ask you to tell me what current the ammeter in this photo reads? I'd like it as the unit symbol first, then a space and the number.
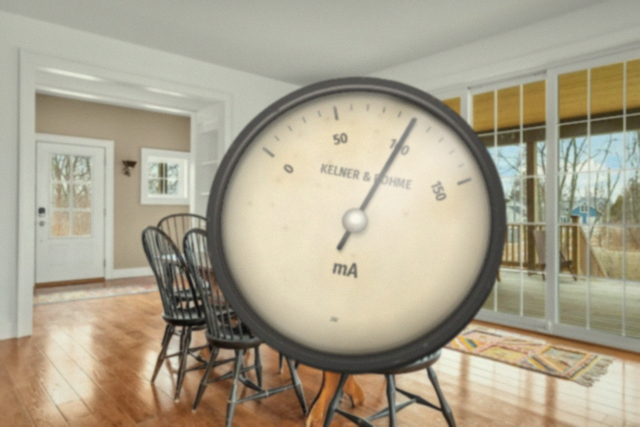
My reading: mA 100
